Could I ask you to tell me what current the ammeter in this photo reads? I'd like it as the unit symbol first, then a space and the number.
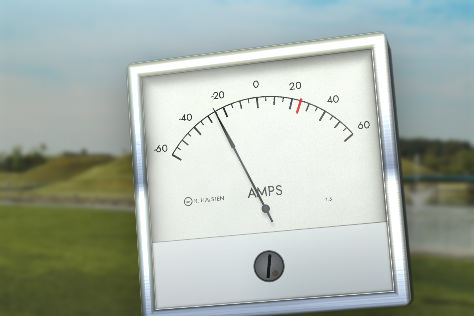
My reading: A -25
